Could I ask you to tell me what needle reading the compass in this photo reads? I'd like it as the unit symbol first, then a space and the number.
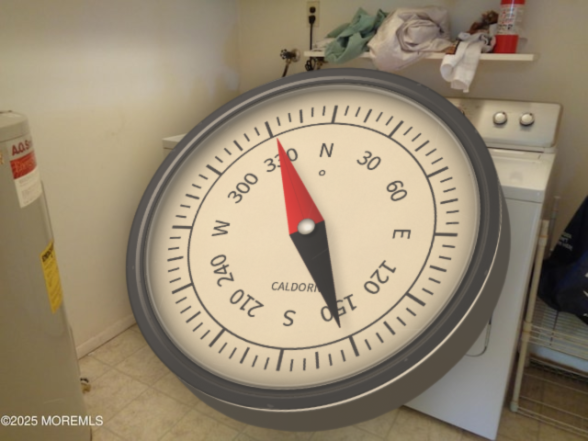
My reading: ° 332.5
